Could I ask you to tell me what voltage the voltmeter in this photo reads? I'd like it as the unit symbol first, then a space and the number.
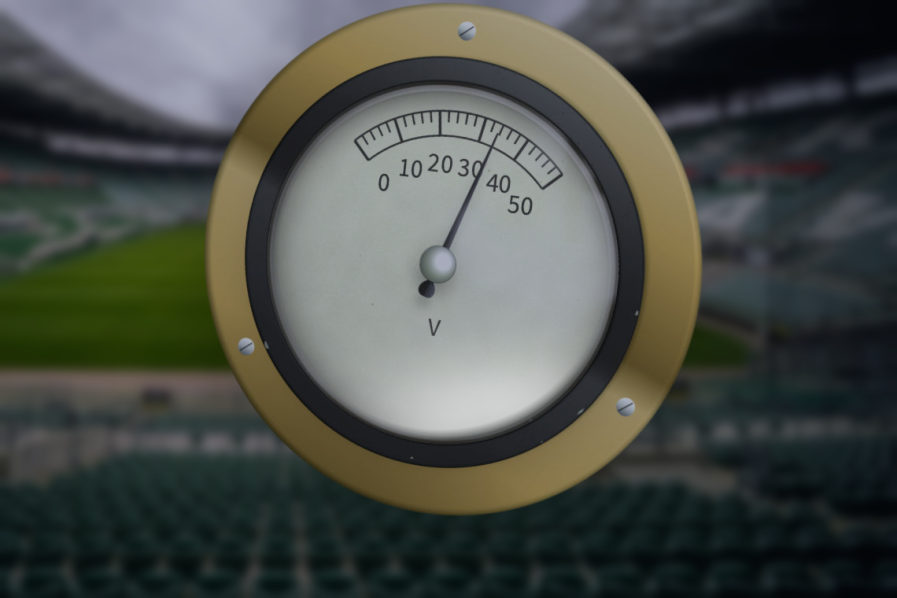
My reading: V 34
